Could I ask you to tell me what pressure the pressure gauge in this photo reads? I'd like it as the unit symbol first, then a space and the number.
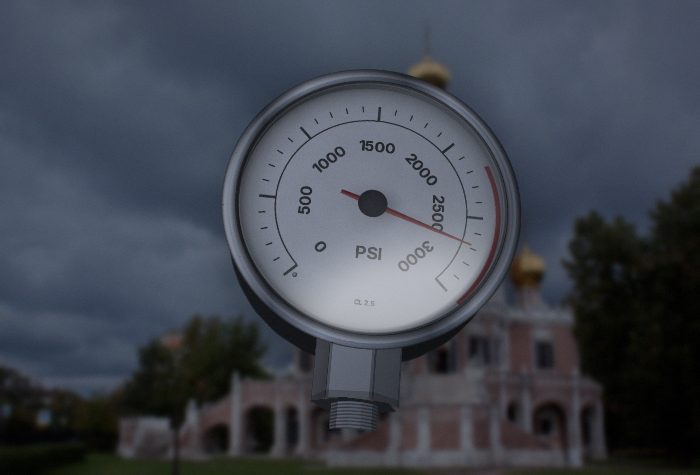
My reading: psi 2700
